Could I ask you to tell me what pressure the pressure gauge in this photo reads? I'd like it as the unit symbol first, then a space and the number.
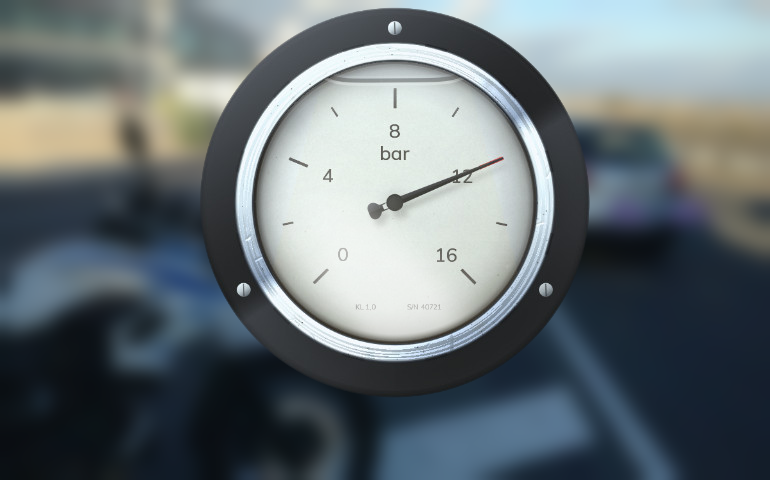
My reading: bar 12
